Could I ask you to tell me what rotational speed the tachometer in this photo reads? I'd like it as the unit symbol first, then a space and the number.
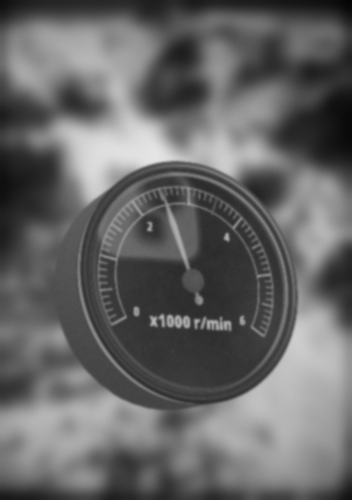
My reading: rpm 2500
